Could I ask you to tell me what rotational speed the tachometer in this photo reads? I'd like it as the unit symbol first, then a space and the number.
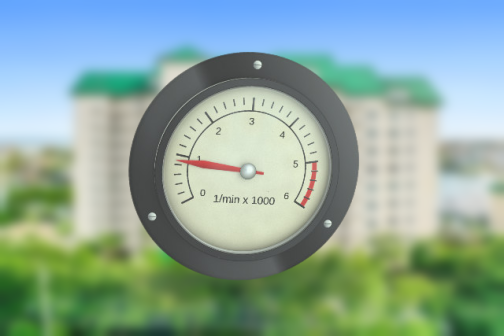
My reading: rpm 900
